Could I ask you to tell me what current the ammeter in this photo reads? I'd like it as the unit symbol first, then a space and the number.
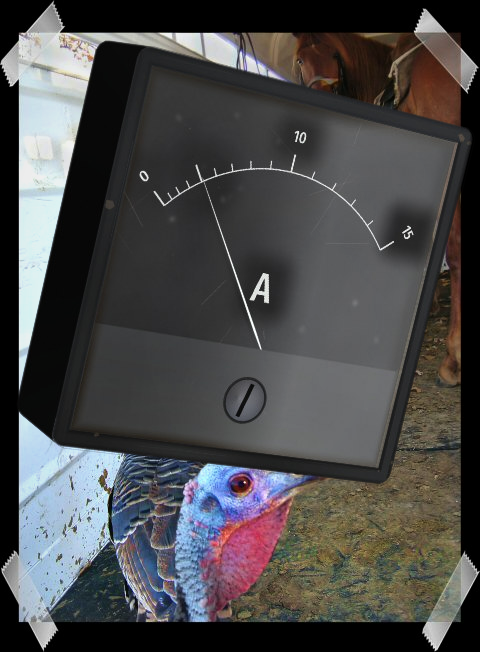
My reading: A 5
